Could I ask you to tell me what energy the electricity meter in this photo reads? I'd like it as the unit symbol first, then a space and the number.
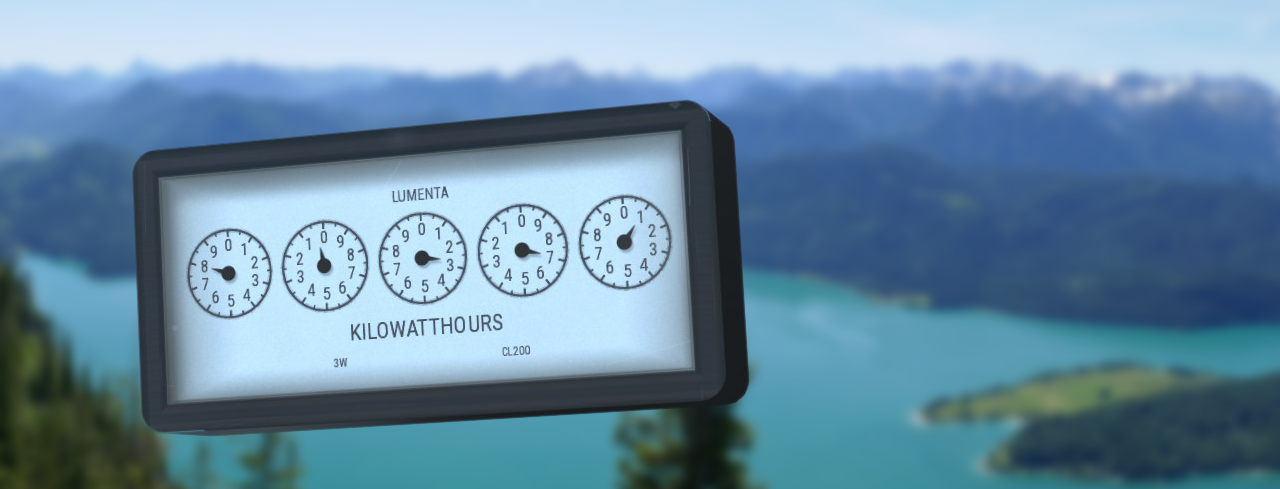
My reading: kWh 80271
